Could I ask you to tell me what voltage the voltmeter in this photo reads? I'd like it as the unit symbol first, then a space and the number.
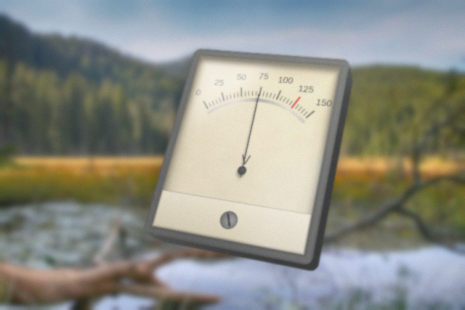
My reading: V 75
